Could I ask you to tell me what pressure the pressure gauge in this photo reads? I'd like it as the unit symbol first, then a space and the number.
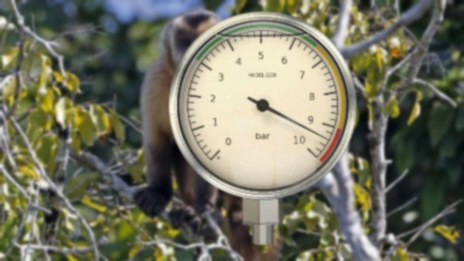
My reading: bar 9.4
